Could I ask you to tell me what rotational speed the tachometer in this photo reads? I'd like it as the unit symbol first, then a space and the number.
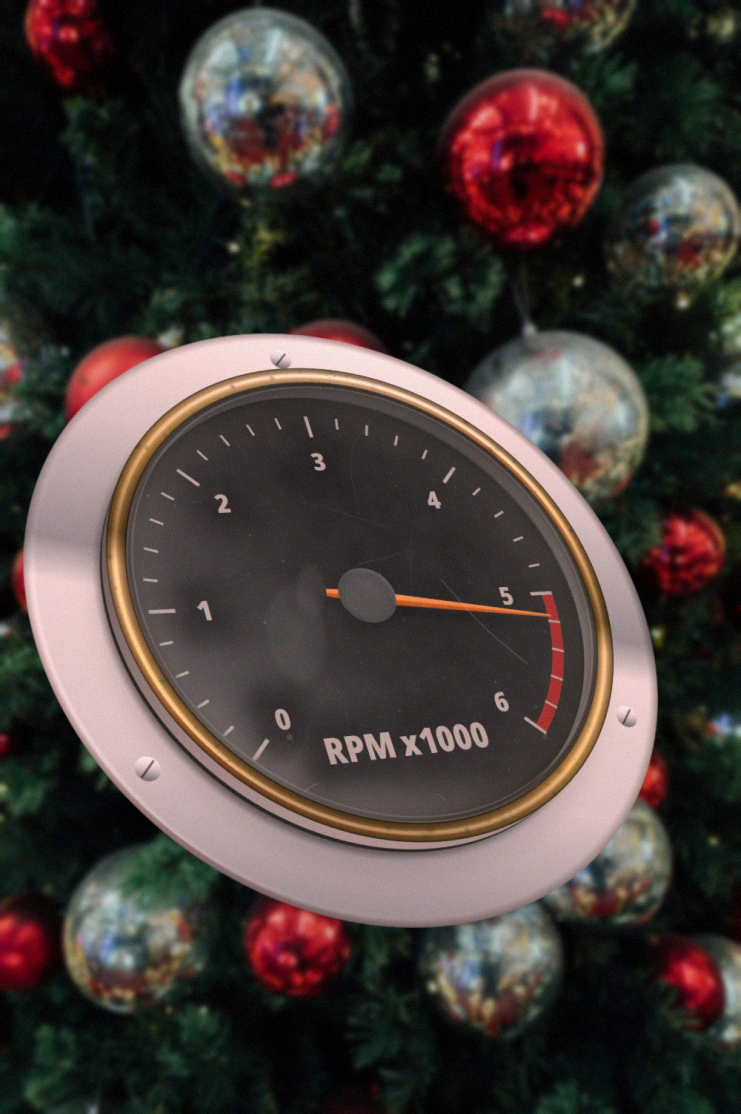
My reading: rpm 5200
